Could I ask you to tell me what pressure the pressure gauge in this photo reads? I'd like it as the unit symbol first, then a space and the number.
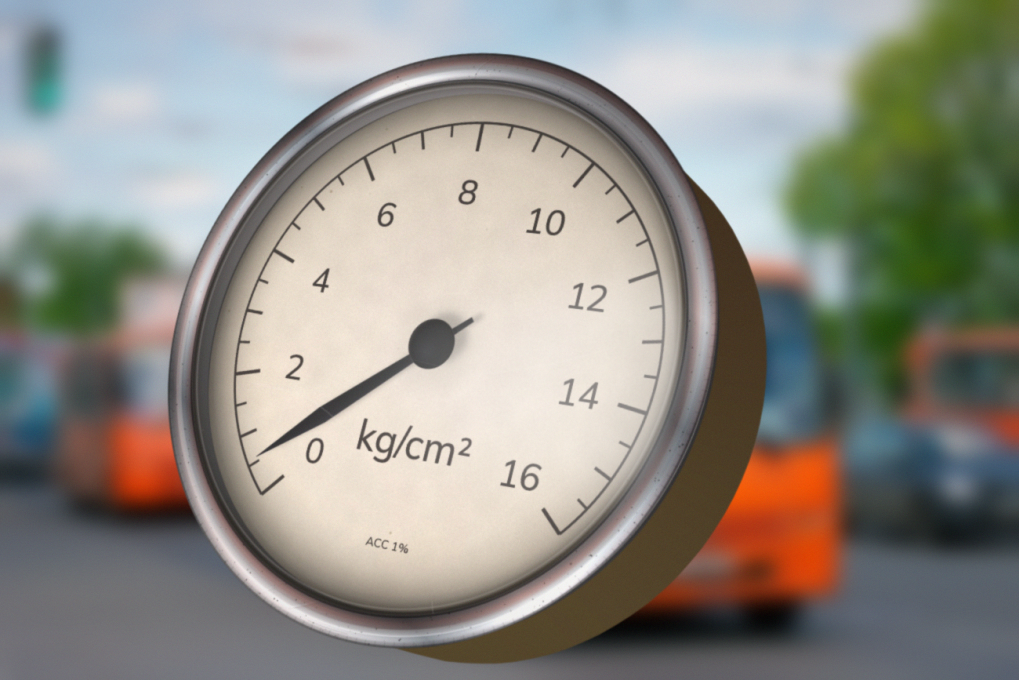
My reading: kg/cm² 0.5
